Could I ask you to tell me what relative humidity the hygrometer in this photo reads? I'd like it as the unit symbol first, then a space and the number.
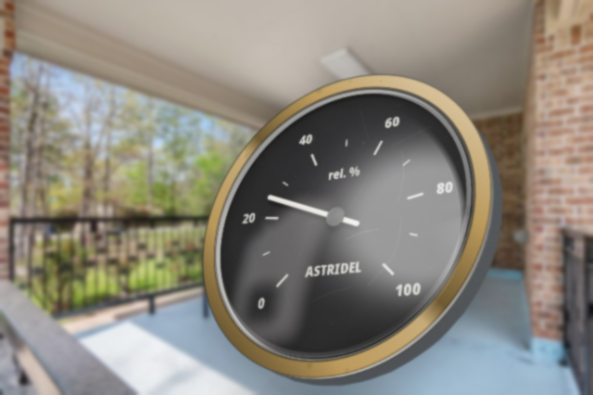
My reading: % 25
